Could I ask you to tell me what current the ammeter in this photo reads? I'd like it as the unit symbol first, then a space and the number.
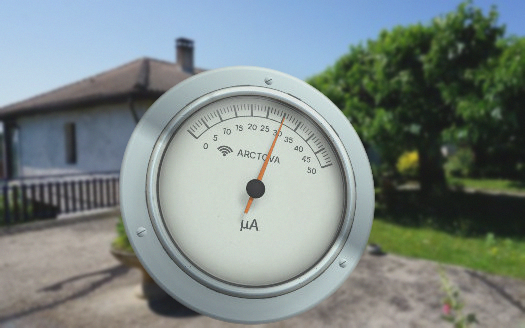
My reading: µA 30
